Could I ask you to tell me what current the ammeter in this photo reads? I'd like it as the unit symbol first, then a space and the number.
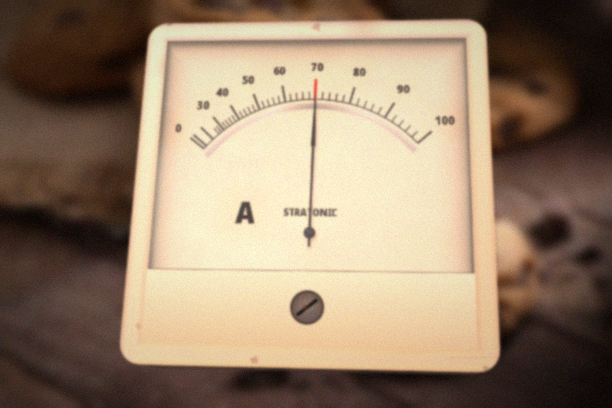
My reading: A 70
